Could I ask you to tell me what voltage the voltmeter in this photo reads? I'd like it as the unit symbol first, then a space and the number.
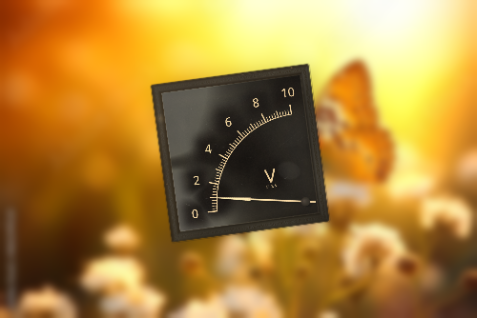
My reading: V 1
